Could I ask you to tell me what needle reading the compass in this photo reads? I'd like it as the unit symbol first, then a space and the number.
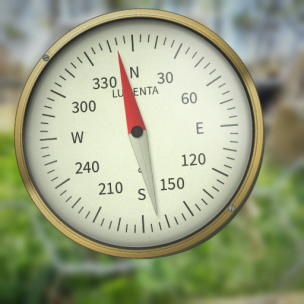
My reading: ° 350
